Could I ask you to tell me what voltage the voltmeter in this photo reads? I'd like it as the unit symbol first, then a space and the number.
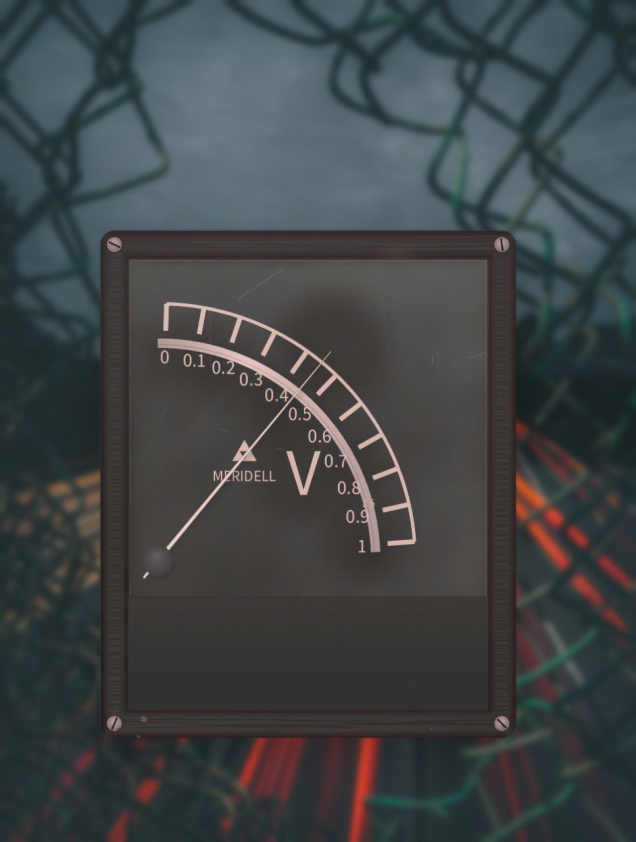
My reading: V 0.45
